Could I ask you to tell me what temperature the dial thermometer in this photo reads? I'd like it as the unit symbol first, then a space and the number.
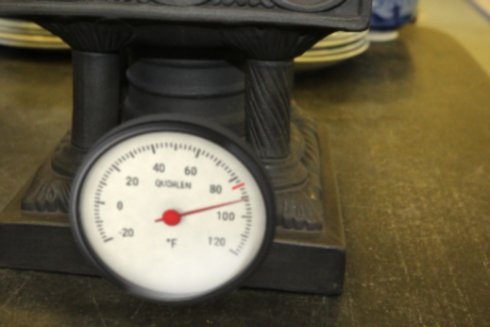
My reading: °F 90
